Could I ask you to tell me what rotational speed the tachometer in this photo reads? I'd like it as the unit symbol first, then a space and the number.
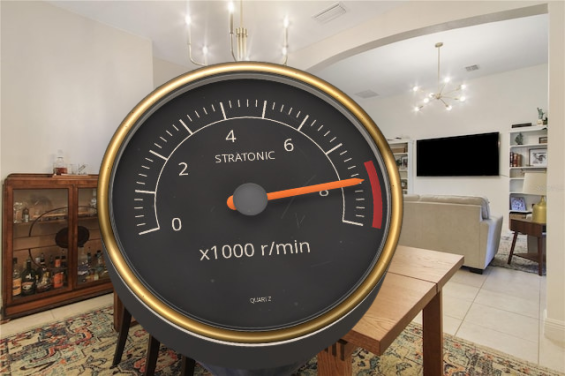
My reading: rpm 8000
